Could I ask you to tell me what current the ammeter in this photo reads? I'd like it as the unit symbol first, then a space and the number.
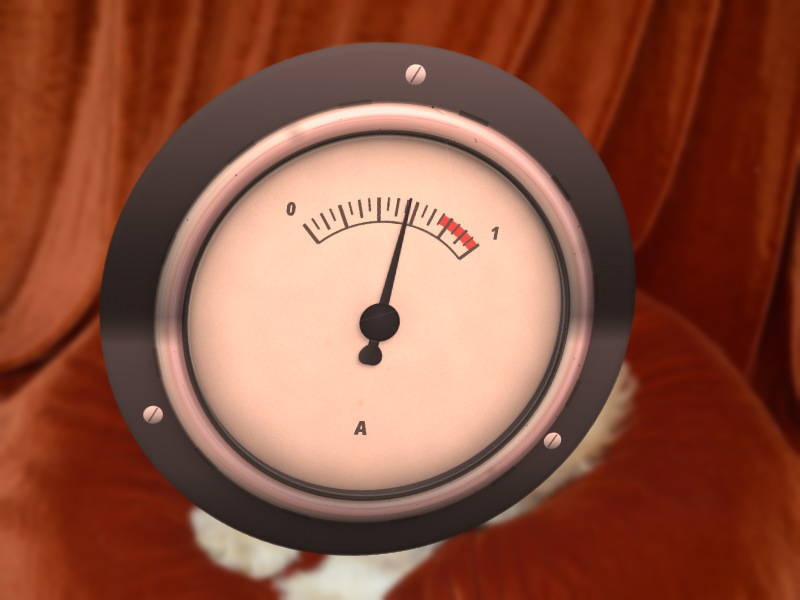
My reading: A 0.55
